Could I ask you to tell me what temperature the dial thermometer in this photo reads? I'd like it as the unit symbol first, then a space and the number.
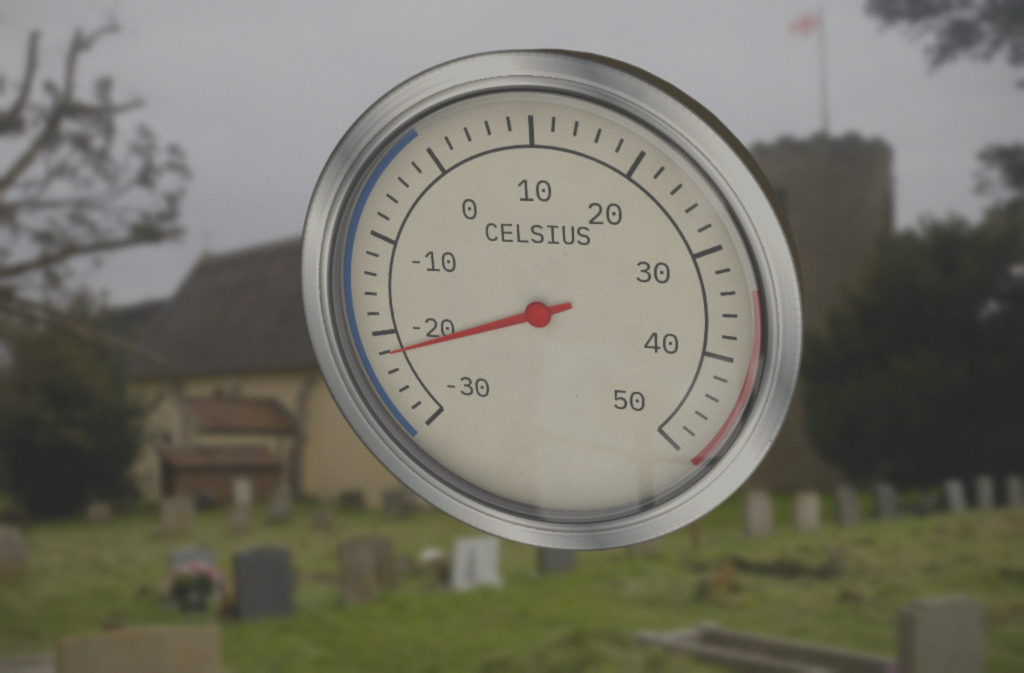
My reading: °C -22
